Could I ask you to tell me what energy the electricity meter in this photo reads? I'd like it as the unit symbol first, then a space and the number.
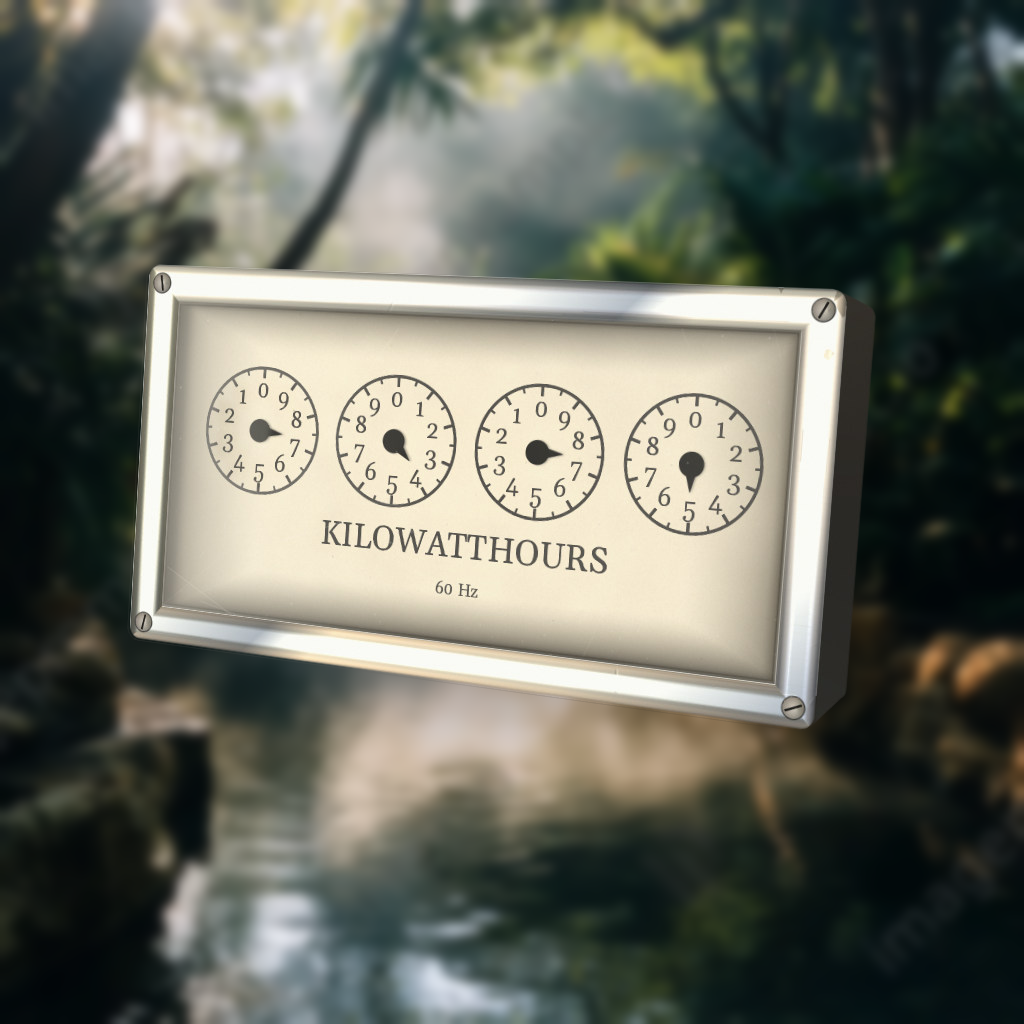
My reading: kWh 7375
